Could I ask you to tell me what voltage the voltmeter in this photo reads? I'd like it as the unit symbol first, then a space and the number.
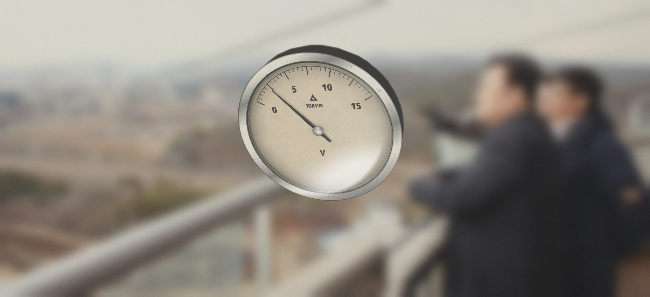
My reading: V 2.5
